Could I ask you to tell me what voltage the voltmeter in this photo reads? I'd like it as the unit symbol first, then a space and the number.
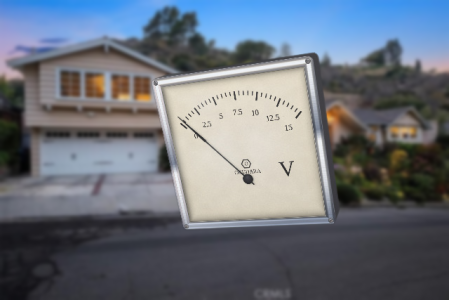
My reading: V 0.5
